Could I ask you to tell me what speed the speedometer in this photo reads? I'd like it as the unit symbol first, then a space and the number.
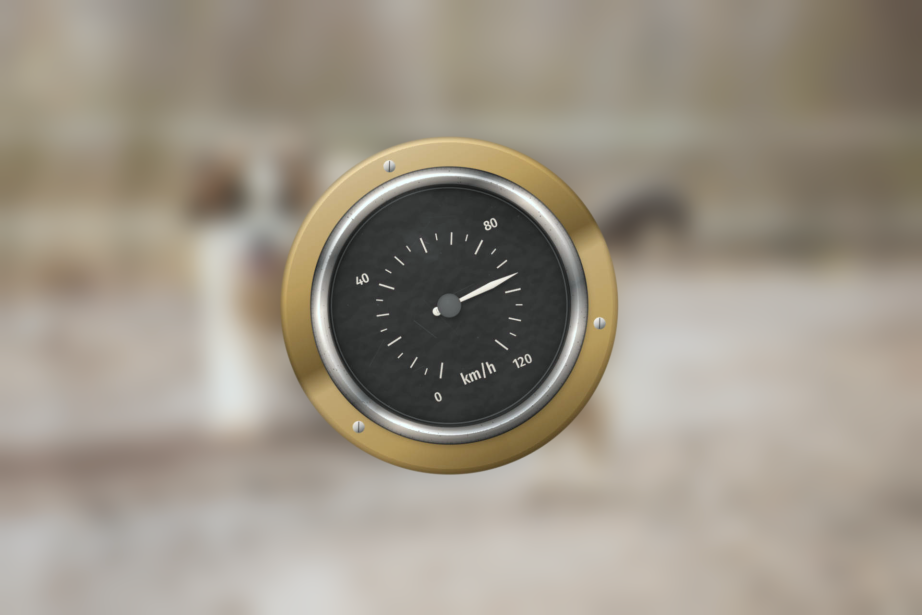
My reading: km/h 95
